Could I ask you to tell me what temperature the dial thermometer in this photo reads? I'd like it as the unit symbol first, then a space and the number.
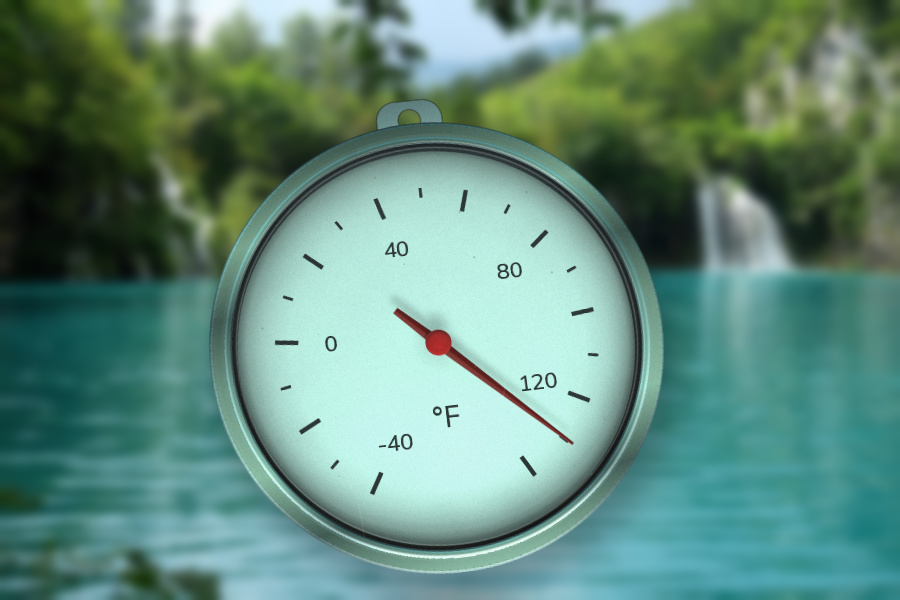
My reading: °F 130
